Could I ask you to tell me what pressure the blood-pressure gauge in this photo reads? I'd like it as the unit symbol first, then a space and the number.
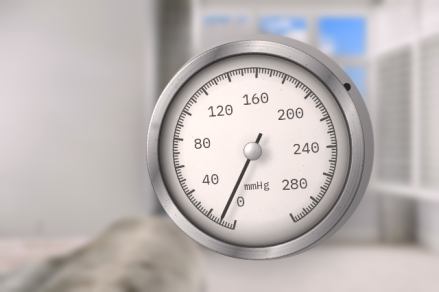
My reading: mmHg 10
